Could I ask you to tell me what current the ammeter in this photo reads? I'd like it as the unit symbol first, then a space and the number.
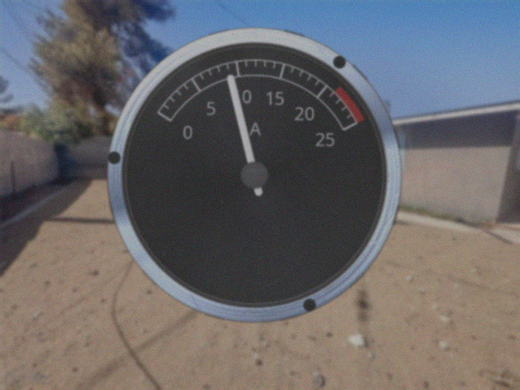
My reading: A 9
